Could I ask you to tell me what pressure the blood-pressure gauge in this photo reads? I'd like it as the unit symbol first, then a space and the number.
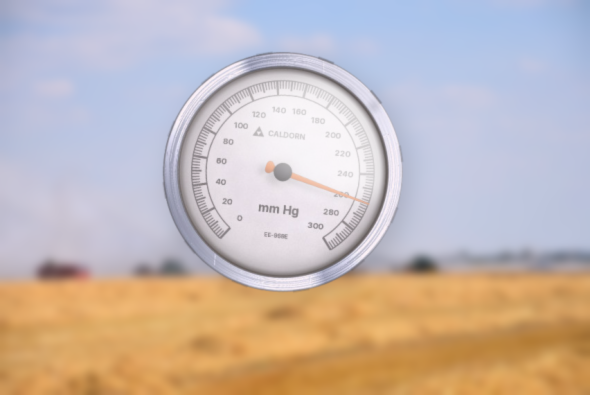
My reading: mmHg 260
